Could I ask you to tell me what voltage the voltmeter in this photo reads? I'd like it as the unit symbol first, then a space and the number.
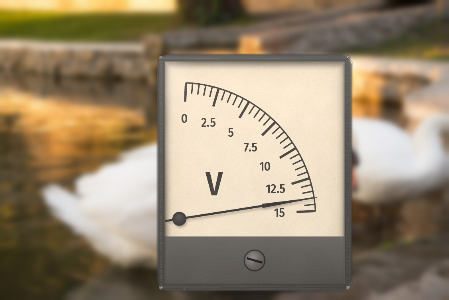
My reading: V 14
